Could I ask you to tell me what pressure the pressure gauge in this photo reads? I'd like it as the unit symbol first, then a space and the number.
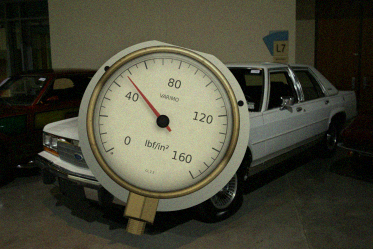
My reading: psi 47.5
